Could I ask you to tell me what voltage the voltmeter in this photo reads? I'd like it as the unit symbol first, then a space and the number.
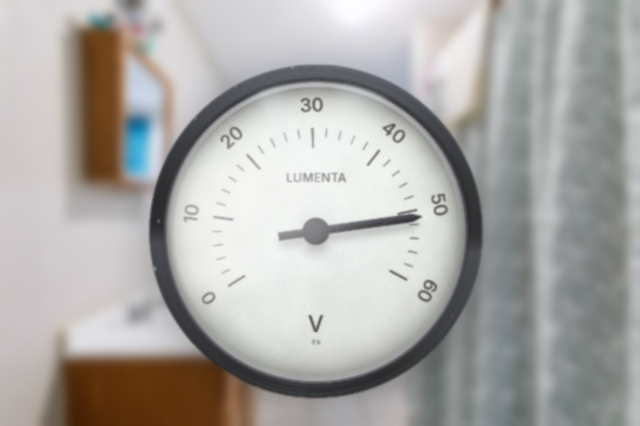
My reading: V 51
